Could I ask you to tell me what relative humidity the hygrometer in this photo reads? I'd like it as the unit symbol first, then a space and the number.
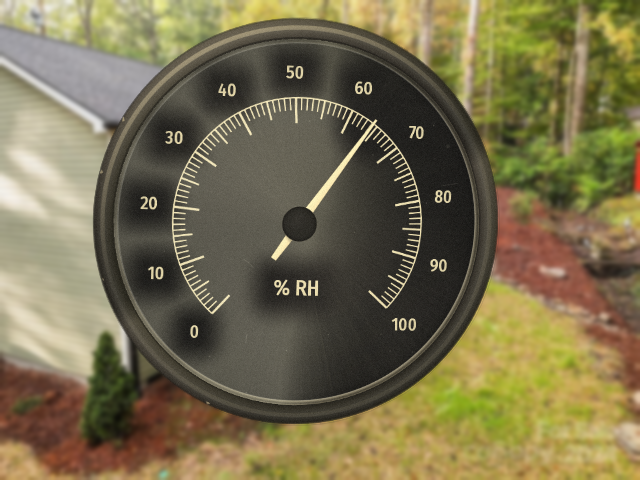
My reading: % 64
